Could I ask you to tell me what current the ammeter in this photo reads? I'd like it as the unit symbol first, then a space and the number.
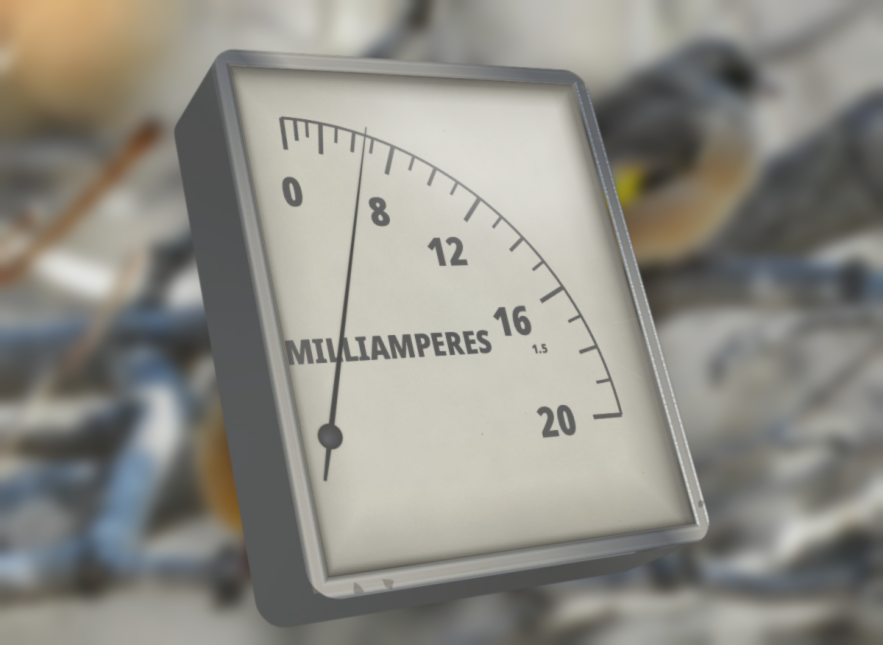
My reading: mA 6.5
